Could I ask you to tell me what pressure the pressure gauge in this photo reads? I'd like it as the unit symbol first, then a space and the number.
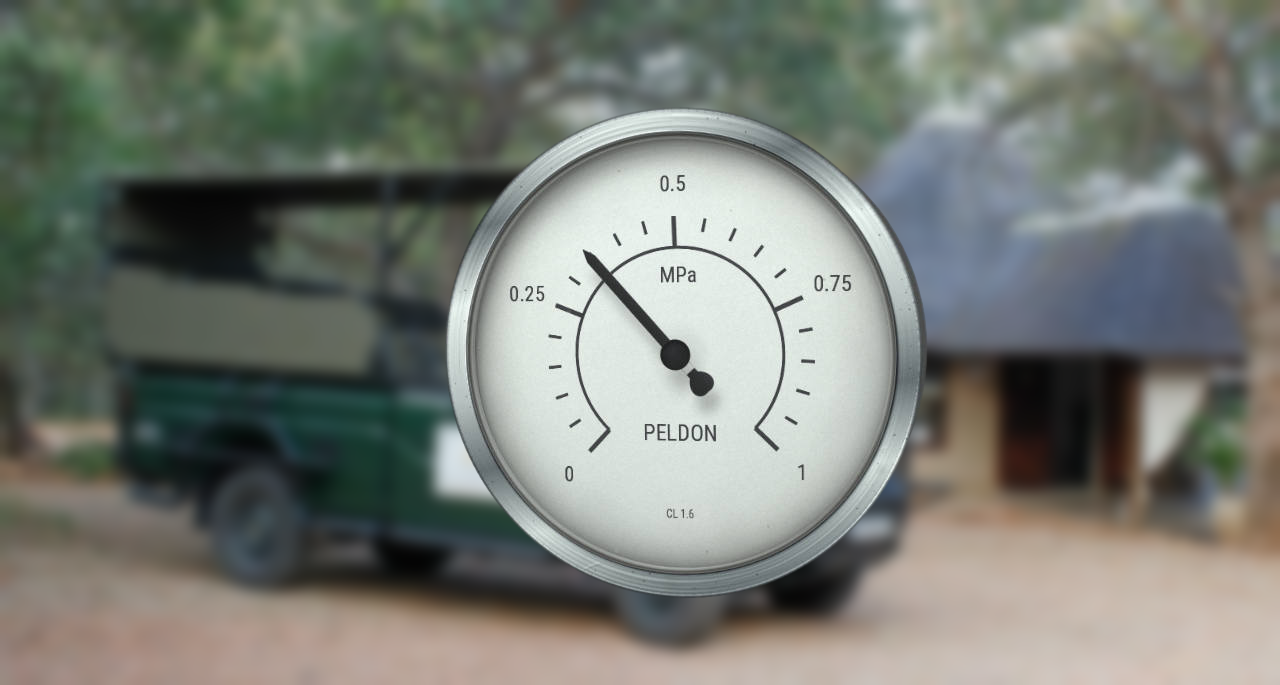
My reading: MPa 0.35
